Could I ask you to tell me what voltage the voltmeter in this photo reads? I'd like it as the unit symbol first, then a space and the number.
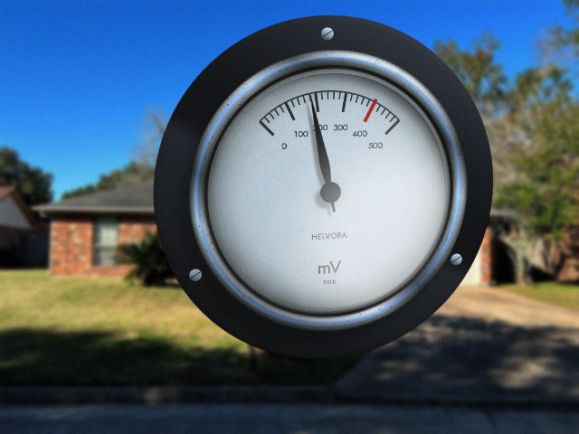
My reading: mV 180
